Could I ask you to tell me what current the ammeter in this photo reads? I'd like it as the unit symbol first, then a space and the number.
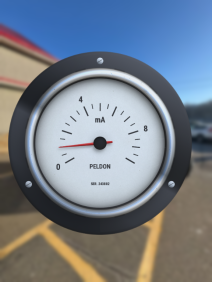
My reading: mA 1
